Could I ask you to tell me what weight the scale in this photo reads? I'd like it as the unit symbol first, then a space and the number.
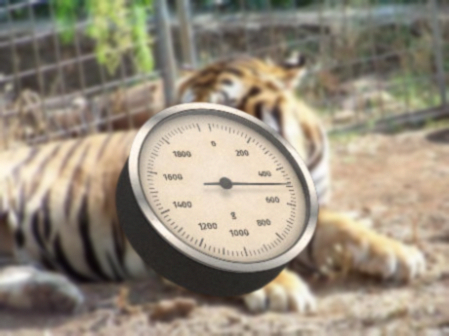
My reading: g 500
